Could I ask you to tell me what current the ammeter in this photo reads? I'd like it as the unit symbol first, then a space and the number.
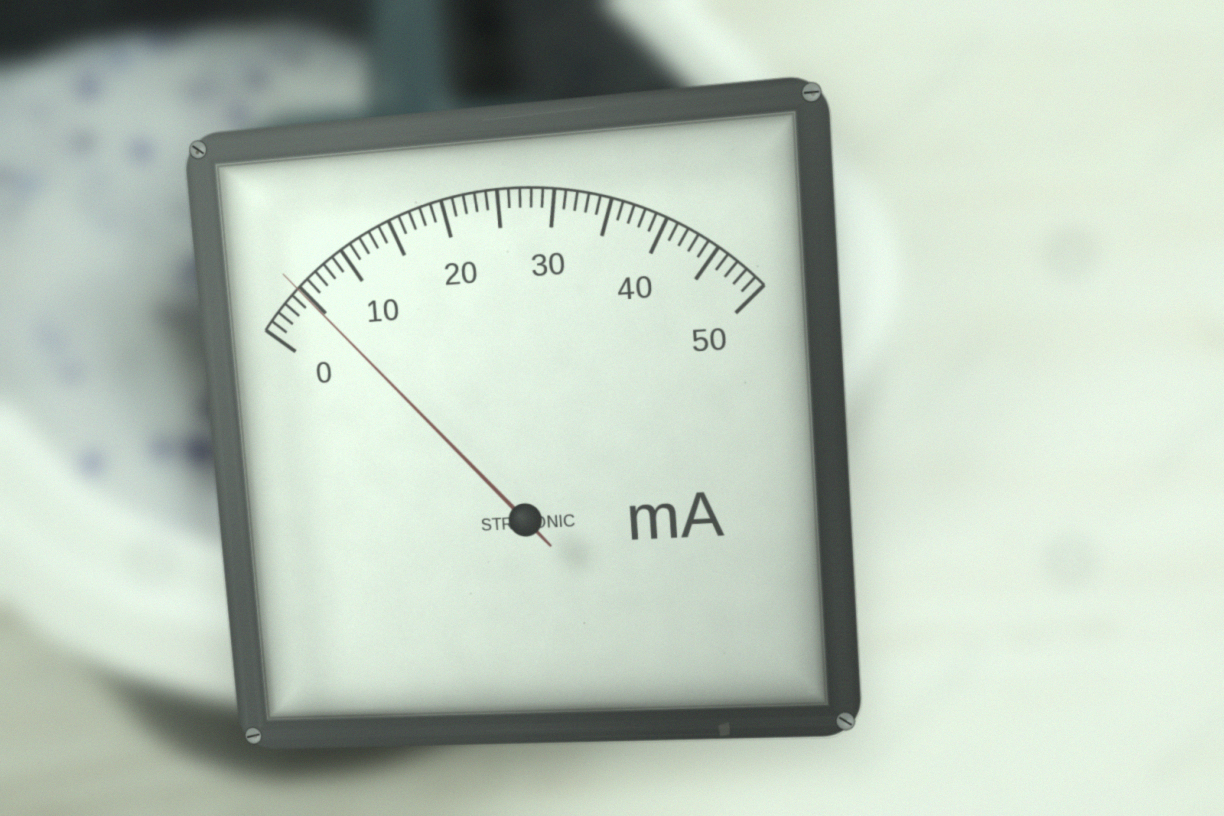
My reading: mA 5
